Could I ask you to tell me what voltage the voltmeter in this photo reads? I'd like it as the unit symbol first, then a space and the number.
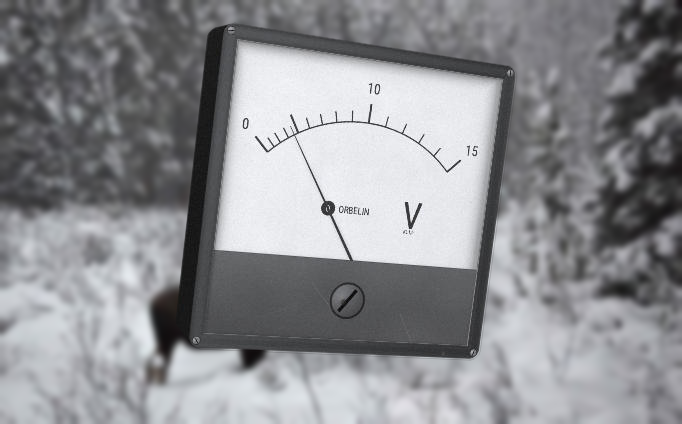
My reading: V 4.5
